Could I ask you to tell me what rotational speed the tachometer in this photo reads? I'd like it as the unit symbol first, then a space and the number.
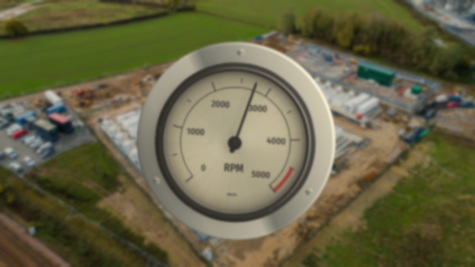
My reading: rpm 2750
